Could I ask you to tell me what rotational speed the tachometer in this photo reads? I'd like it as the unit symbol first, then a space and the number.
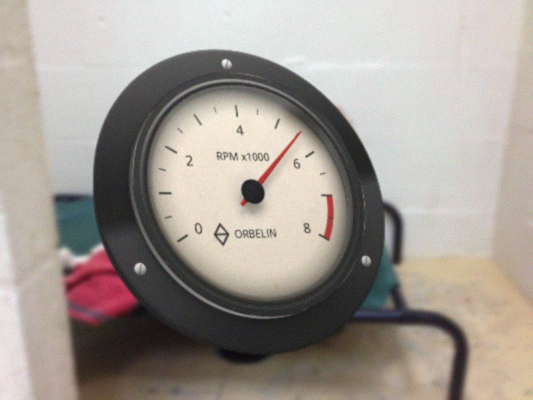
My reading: rpm 5500
